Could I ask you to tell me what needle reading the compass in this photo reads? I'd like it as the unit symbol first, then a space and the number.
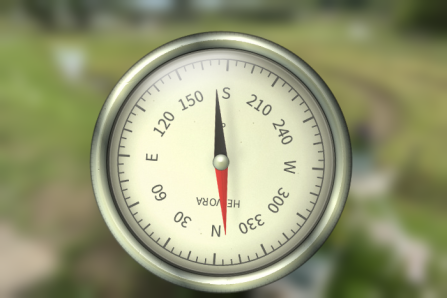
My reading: ° 352.5
